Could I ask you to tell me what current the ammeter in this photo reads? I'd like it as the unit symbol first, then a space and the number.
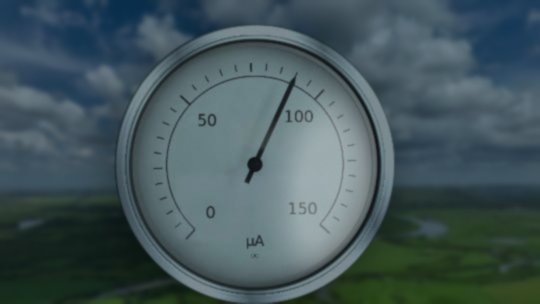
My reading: µA 90
